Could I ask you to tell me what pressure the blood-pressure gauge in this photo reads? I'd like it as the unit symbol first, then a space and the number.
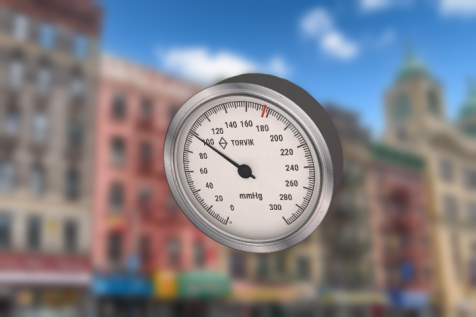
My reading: mmHg 100
